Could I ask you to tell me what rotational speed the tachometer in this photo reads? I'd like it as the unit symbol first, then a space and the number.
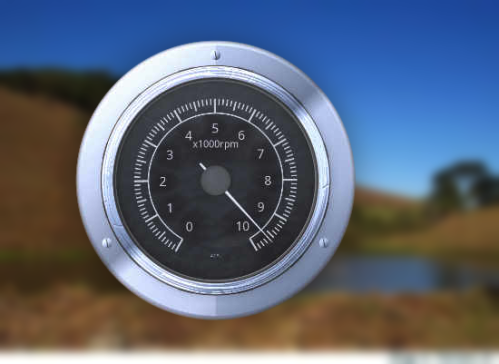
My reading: rpm 9600
